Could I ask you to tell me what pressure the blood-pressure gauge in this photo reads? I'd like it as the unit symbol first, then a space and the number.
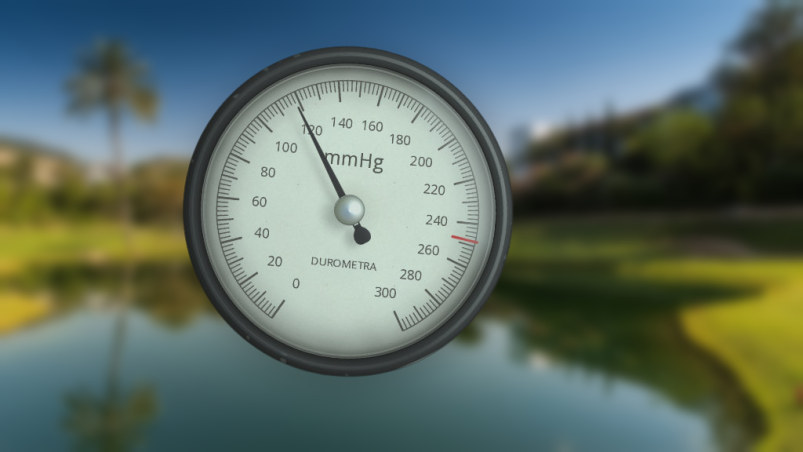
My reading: mmHg 118
